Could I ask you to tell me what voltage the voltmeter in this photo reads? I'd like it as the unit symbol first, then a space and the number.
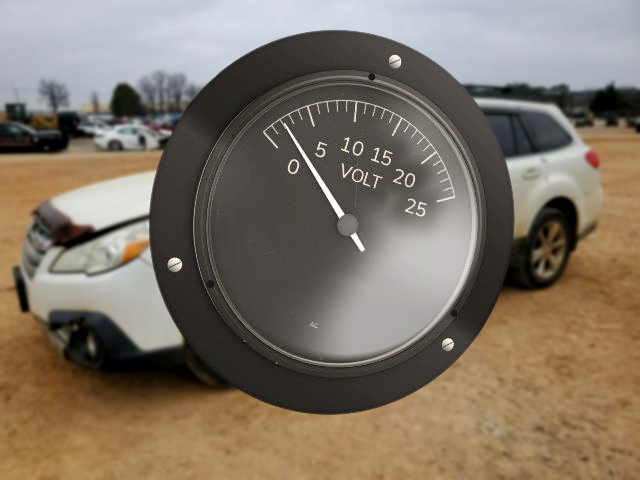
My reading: V 2
